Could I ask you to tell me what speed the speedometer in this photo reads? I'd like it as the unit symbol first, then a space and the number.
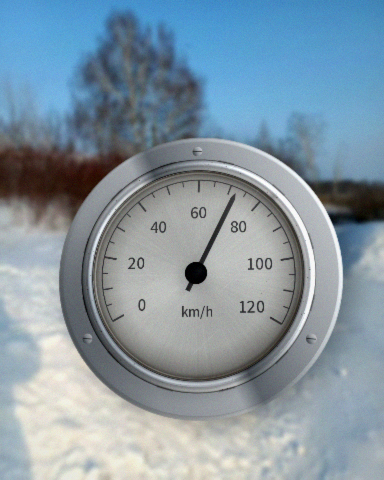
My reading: km/h 72.5
